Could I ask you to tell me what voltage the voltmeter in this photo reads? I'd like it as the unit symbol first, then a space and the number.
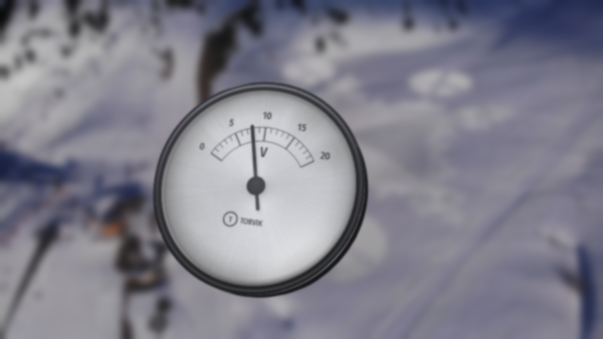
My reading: V 8
